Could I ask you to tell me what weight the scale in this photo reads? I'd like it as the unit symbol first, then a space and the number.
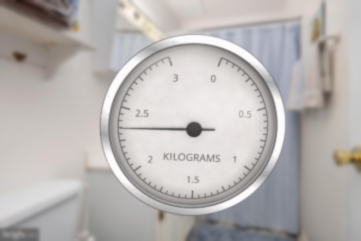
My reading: kg 2.35
